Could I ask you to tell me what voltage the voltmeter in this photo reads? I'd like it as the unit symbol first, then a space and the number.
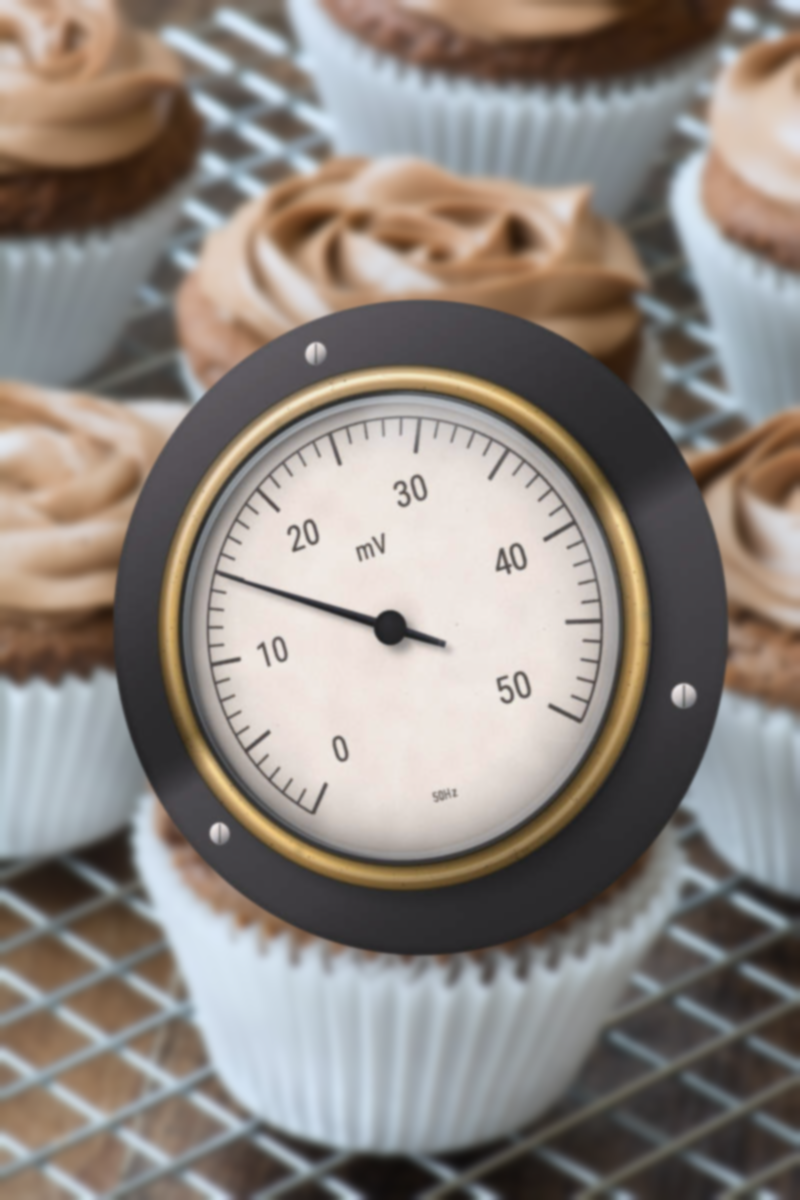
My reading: mV 15
